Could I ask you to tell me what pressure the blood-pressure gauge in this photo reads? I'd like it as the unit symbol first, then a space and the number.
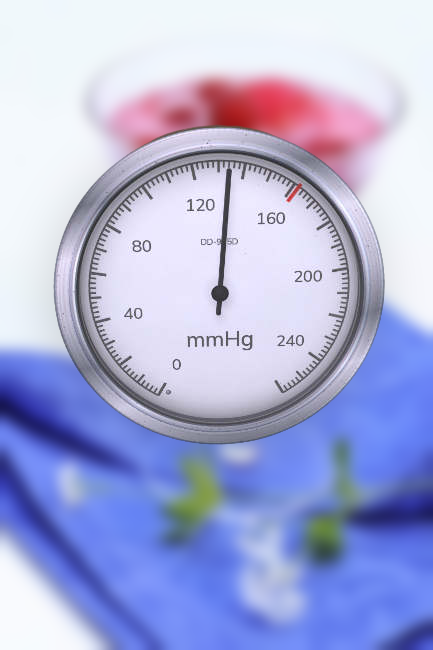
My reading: mmHg 134
